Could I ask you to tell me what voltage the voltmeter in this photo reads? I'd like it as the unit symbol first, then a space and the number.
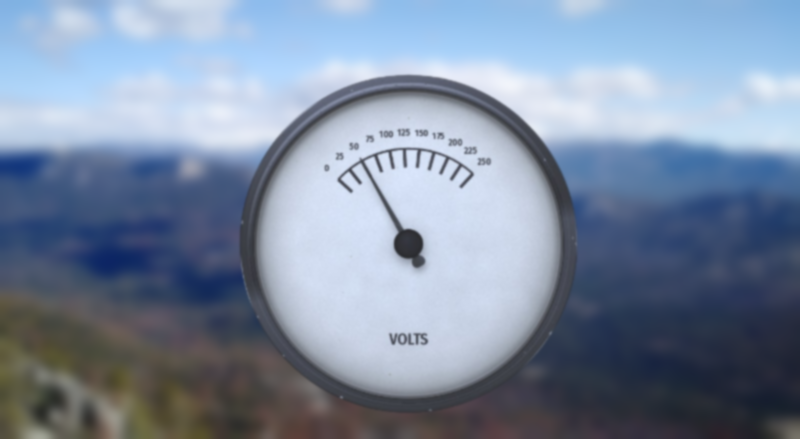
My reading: V 50
